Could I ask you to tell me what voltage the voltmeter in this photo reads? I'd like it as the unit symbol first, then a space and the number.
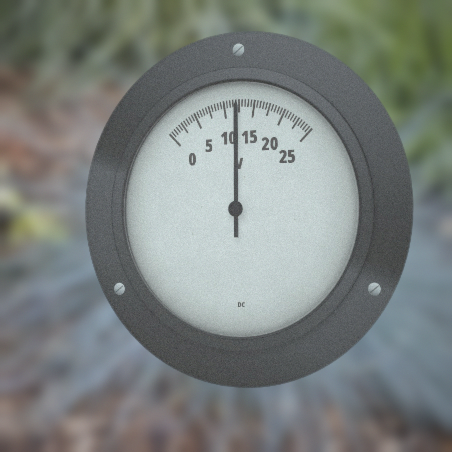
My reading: V 12.5
